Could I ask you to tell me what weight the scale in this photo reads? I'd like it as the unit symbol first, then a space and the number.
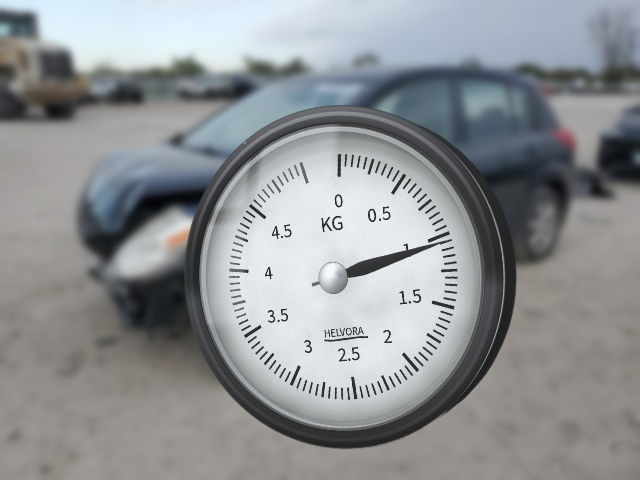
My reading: kg 1.05
